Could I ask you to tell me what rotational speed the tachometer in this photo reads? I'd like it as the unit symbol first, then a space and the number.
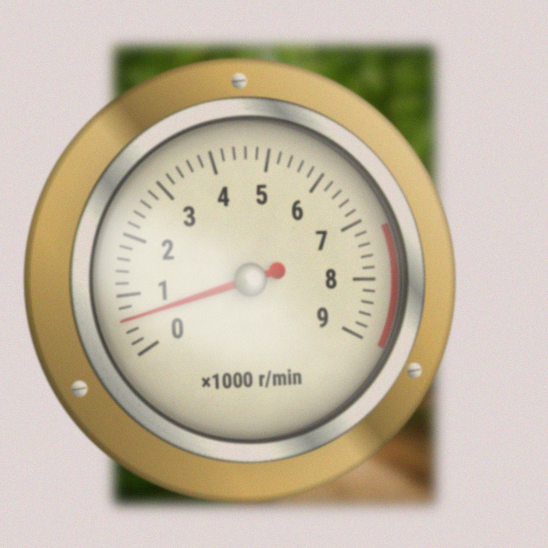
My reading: rpm 600
